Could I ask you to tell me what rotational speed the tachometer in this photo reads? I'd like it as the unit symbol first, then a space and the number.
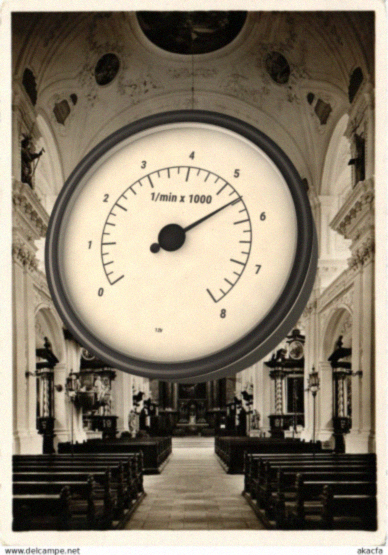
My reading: rpm 5500
